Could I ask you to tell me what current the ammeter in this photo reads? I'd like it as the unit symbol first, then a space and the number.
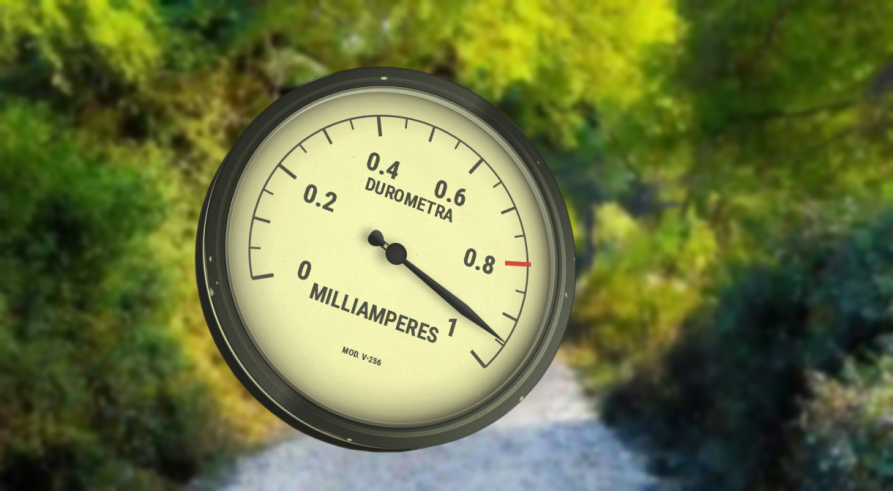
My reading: mA 0.95
